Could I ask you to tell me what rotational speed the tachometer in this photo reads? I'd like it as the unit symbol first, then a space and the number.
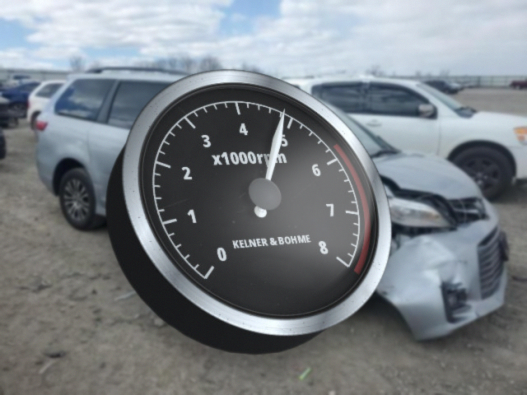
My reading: rpm 4800
